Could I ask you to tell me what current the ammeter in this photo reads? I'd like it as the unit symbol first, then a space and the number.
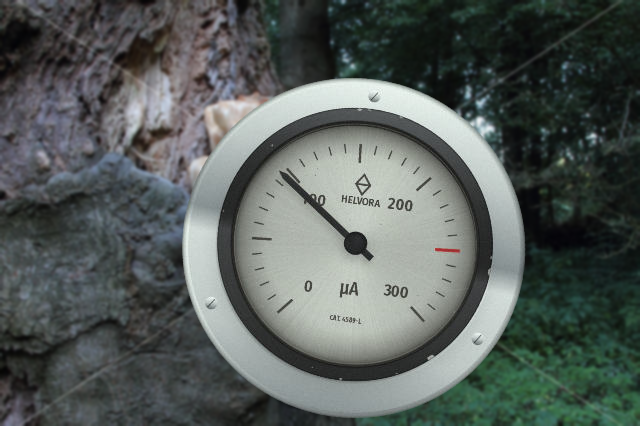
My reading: µA 95
